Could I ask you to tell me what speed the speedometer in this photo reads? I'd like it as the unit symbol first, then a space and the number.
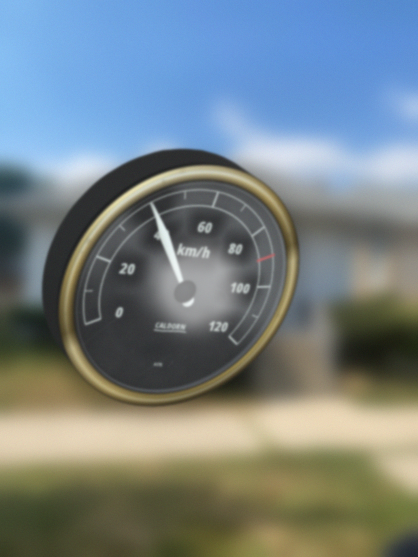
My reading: km/h 40
